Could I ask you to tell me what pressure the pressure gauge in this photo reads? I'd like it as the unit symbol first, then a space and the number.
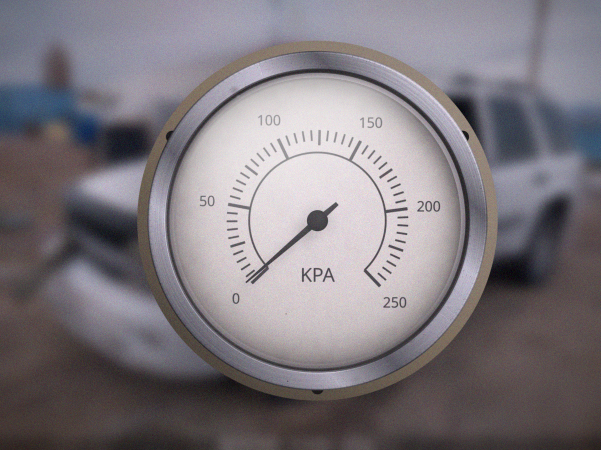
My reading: kPa 2.5
